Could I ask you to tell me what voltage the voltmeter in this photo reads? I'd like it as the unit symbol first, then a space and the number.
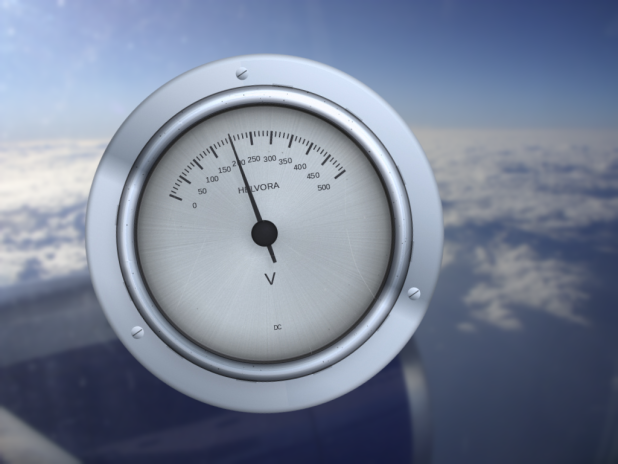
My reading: V 200
